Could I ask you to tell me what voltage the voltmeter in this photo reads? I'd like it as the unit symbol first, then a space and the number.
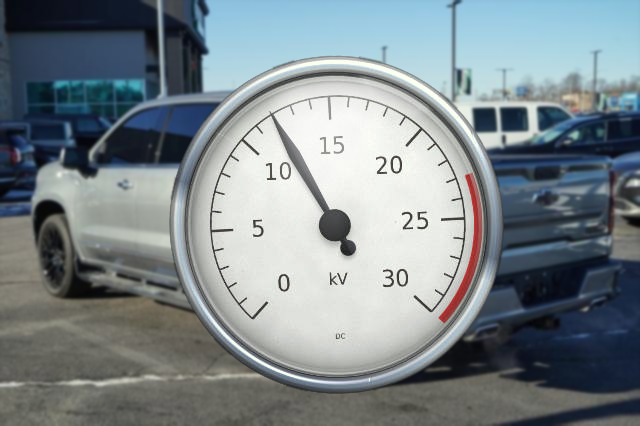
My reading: kV 12
